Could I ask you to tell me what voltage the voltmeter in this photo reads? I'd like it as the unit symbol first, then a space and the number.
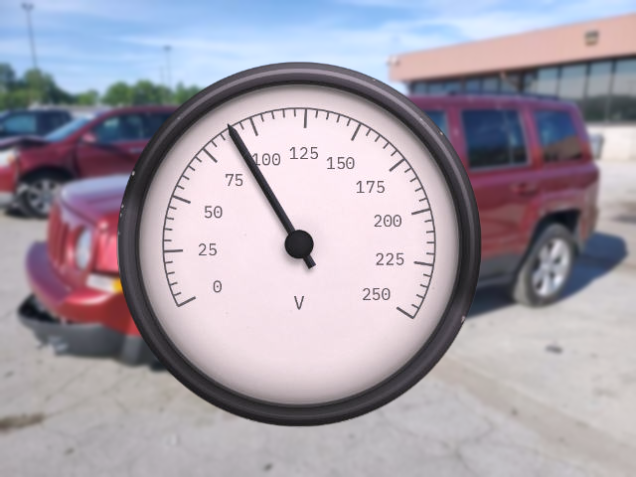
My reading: V 90
